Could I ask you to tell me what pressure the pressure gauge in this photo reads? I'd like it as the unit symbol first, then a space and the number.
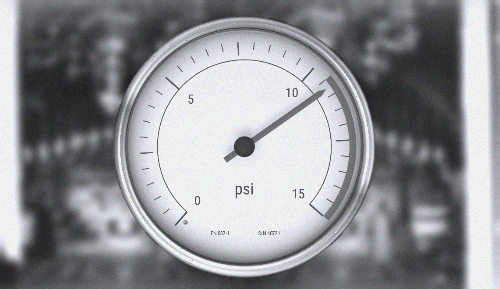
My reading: psi 10.75
